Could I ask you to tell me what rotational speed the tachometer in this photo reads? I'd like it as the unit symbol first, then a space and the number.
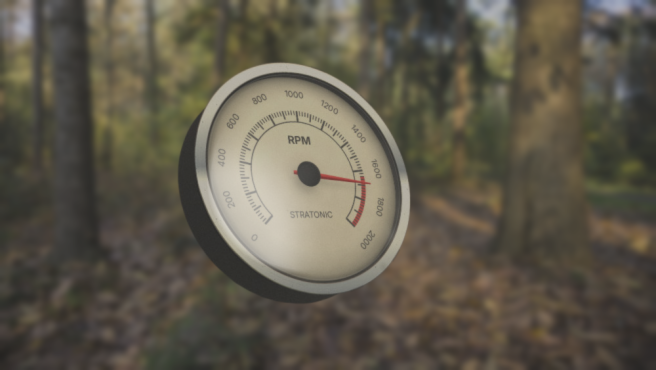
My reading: rpm 1700
